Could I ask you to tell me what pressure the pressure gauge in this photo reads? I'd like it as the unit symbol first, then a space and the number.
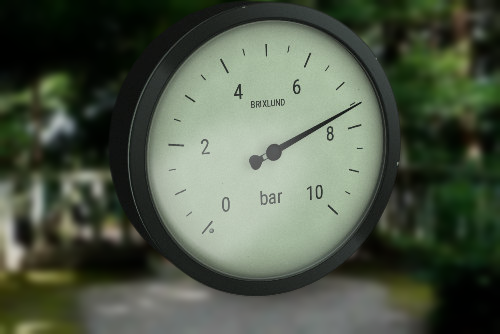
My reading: bar 7.5
